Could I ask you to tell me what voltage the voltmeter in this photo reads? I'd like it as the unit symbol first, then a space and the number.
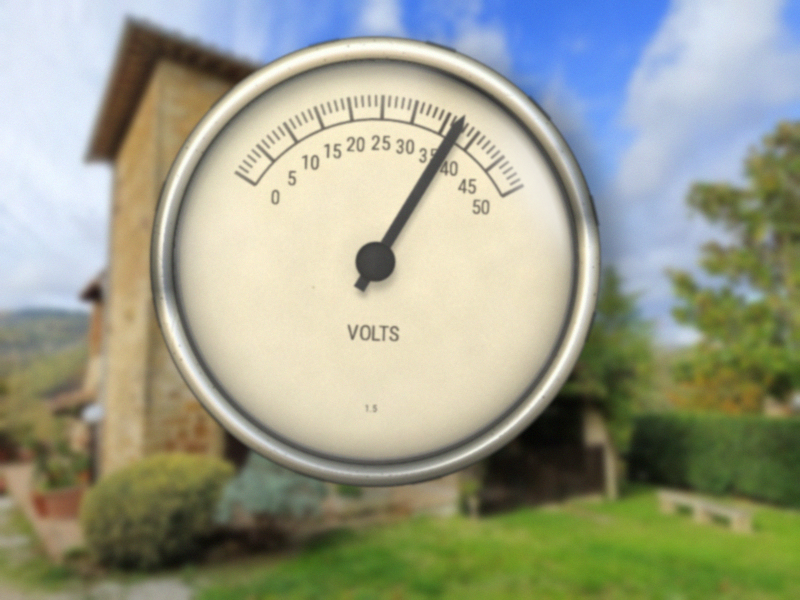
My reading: V 37
